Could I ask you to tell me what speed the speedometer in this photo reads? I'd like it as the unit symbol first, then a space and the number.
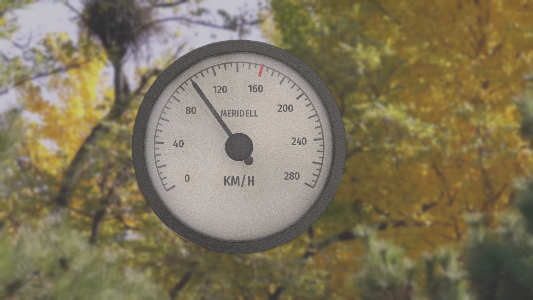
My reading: km/h 100
